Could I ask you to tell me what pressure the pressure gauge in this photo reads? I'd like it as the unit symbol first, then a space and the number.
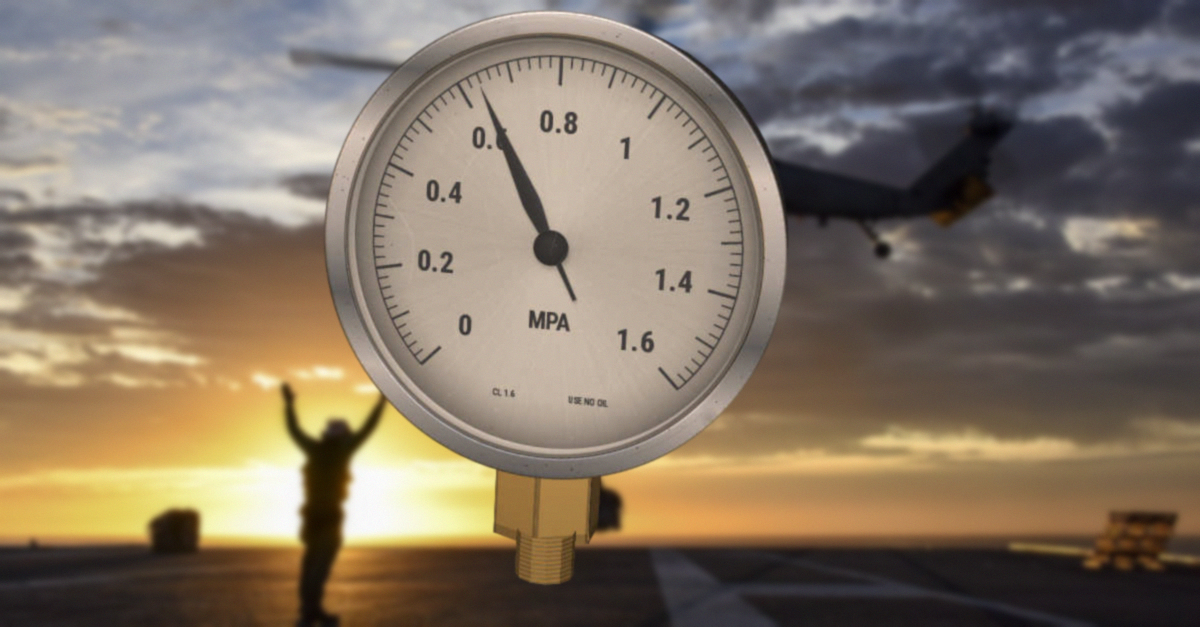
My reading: MPa 0.64
